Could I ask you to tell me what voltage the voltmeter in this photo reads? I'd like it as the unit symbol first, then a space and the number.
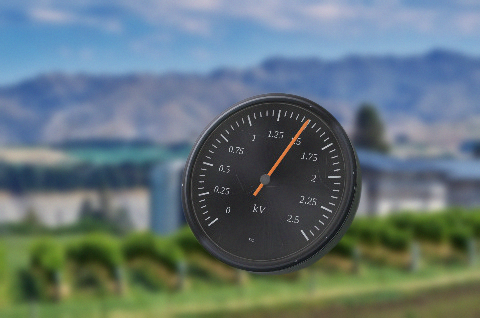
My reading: kV 1.5
